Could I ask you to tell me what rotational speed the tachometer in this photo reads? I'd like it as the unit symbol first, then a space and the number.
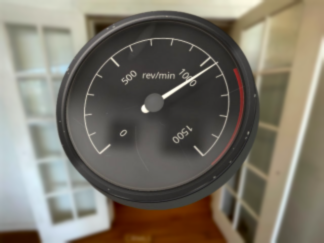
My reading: rpm 1050
